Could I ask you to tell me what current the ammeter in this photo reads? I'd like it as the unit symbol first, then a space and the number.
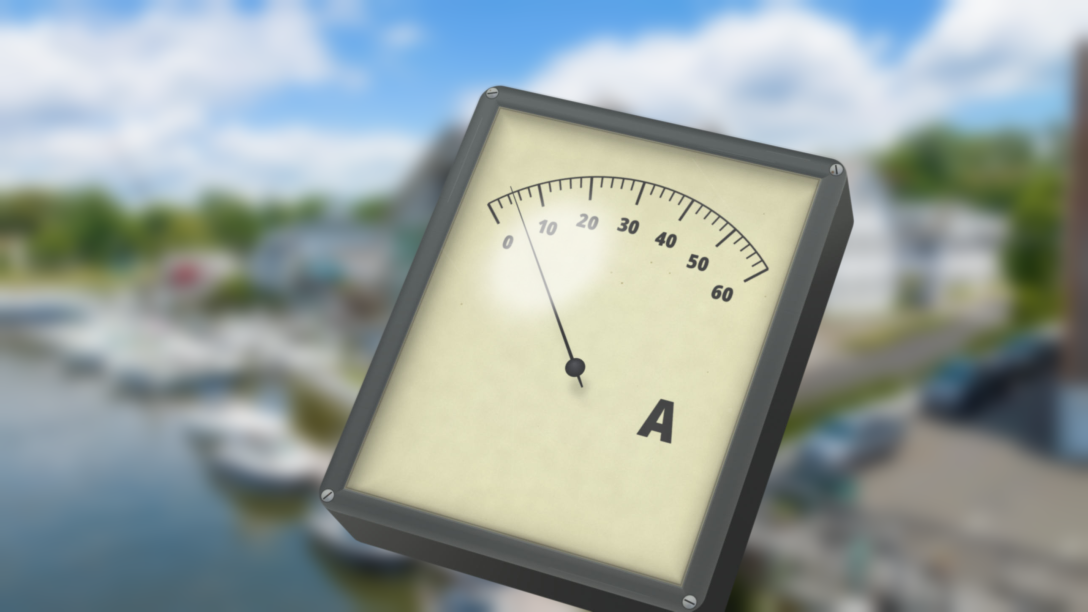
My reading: A 5
